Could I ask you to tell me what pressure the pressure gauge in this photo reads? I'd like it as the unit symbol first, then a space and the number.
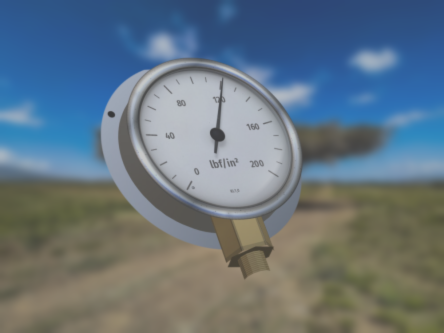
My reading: psi 120
